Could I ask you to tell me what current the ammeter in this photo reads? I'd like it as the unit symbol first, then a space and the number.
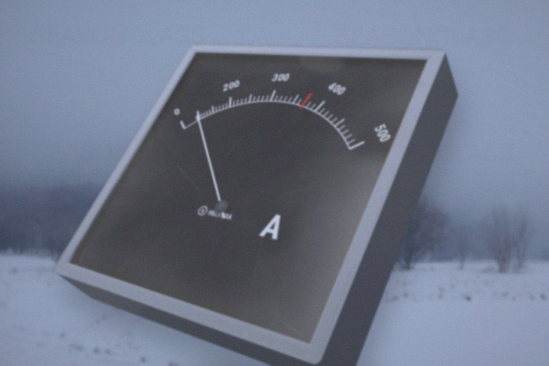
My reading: A 100
